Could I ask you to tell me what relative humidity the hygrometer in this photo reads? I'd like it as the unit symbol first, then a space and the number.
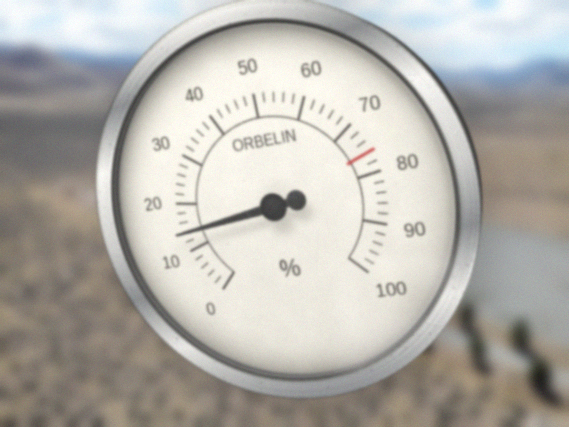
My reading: % 14
